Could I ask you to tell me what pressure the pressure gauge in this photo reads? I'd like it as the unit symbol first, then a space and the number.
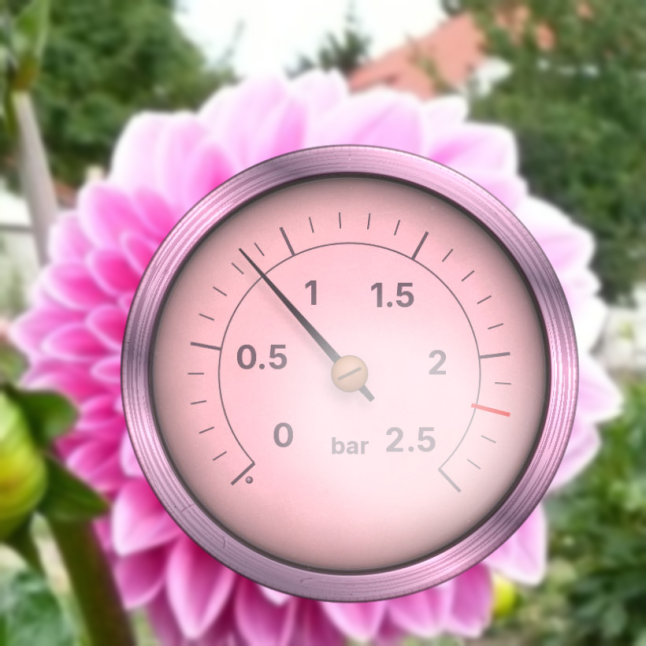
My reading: bar 0.85
